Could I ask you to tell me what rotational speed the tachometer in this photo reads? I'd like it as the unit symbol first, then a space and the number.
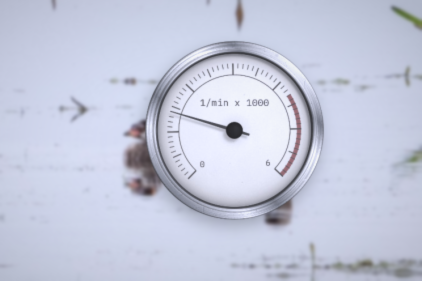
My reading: rpm 1400
